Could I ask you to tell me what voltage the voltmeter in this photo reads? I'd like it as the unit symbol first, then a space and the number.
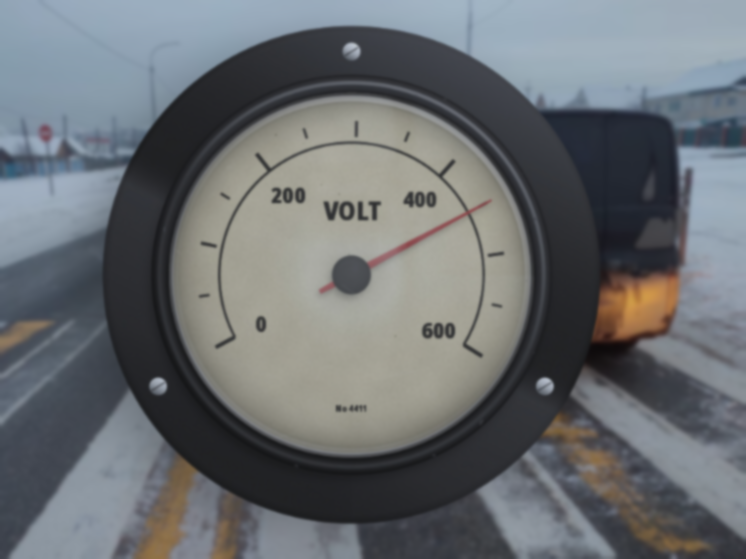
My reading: V 450
